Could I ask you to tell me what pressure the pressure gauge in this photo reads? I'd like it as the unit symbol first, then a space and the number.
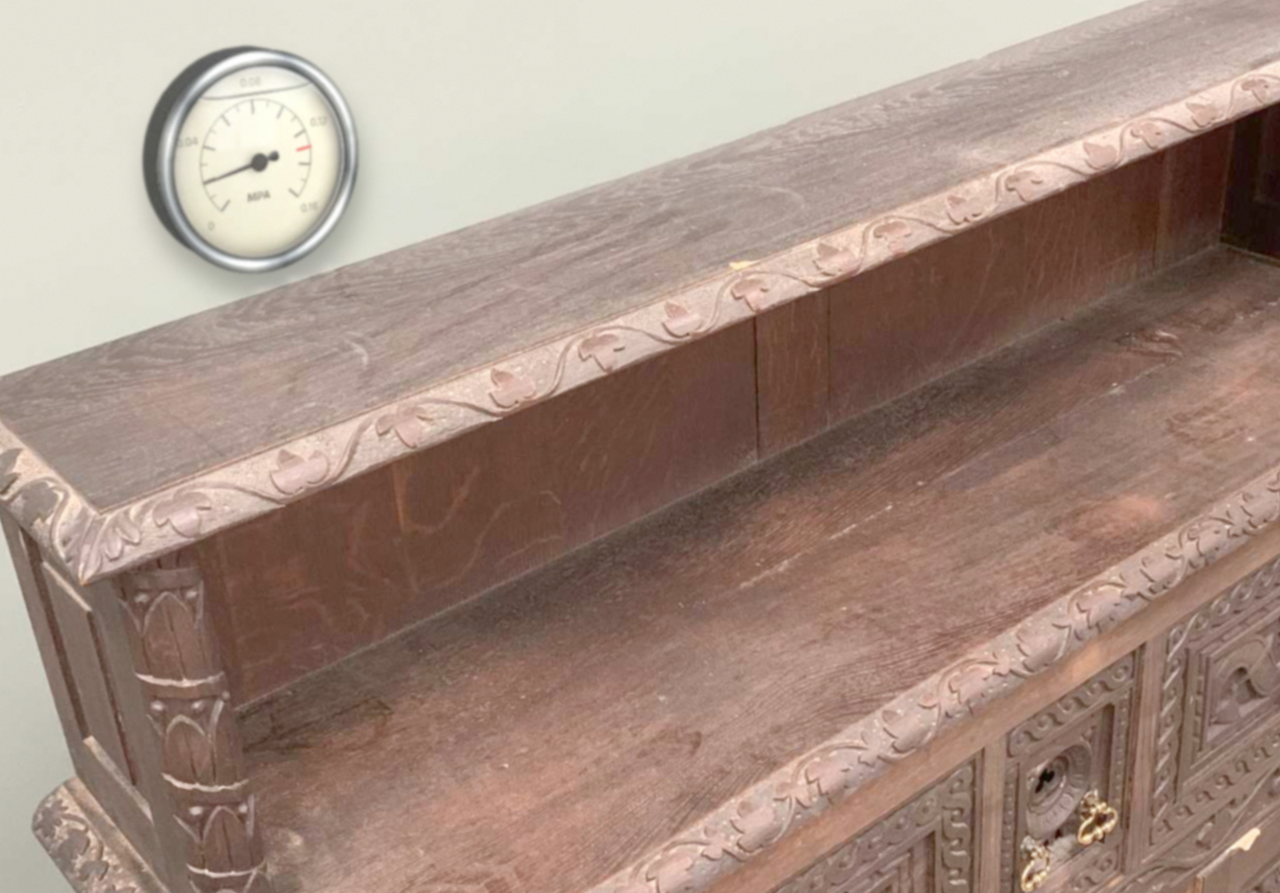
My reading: MPa 0.02
